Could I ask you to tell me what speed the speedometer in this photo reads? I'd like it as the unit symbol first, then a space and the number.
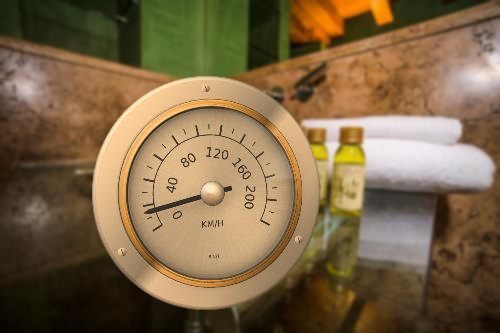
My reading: km/h 15
